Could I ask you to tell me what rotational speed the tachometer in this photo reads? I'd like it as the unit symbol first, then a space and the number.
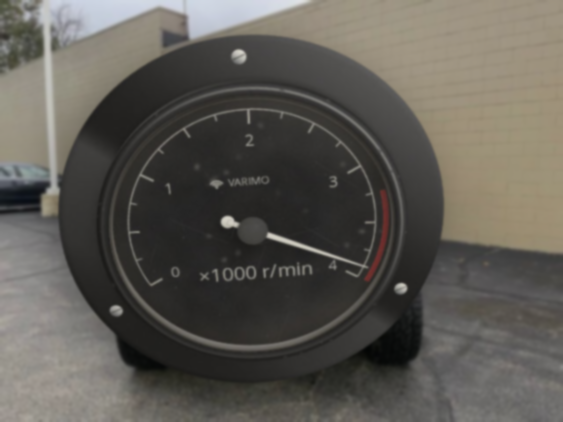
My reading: rpm 3875
